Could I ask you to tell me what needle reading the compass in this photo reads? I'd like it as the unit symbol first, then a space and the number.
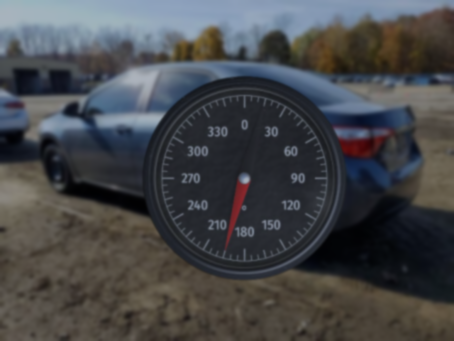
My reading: ° 195
